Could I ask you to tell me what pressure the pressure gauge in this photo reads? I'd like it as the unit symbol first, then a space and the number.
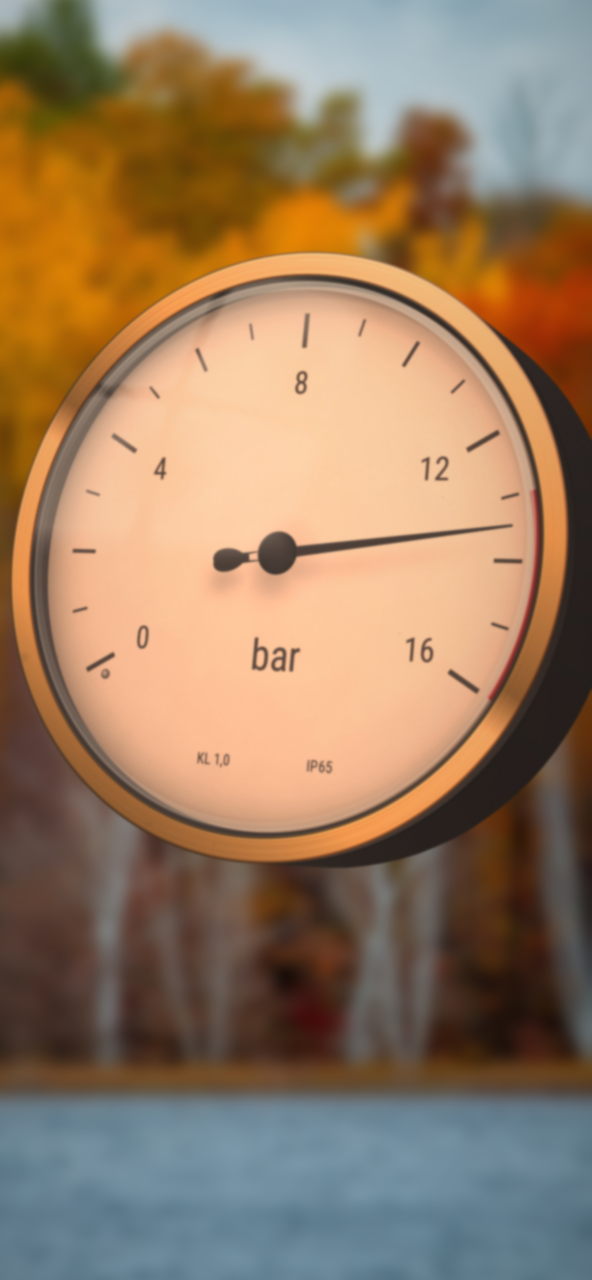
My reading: bar 13.5
